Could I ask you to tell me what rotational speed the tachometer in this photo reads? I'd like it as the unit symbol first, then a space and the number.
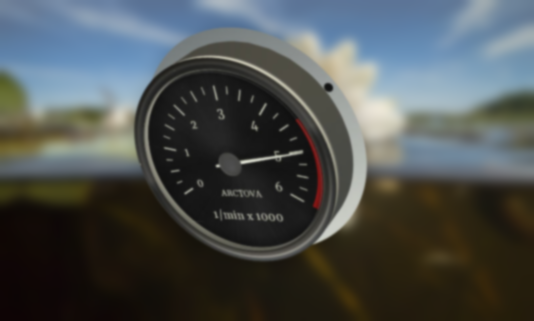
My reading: rpm 5000
